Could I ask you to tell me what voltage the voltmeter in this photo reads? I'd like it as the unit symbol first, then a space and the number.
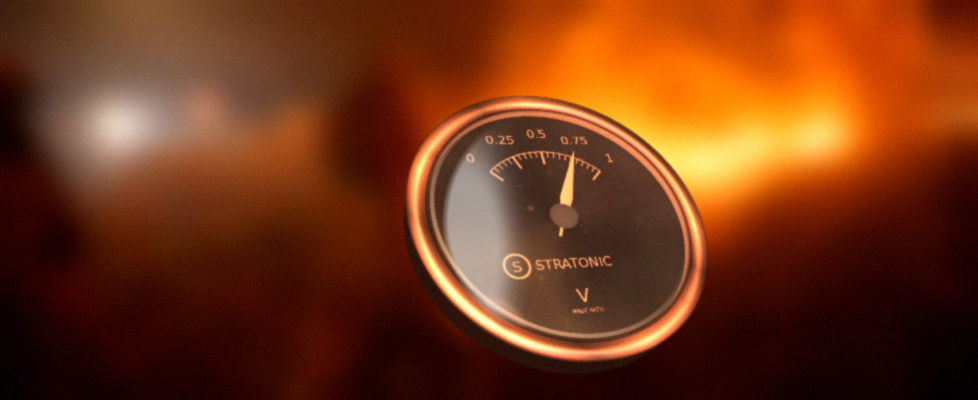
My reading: V 0.75
